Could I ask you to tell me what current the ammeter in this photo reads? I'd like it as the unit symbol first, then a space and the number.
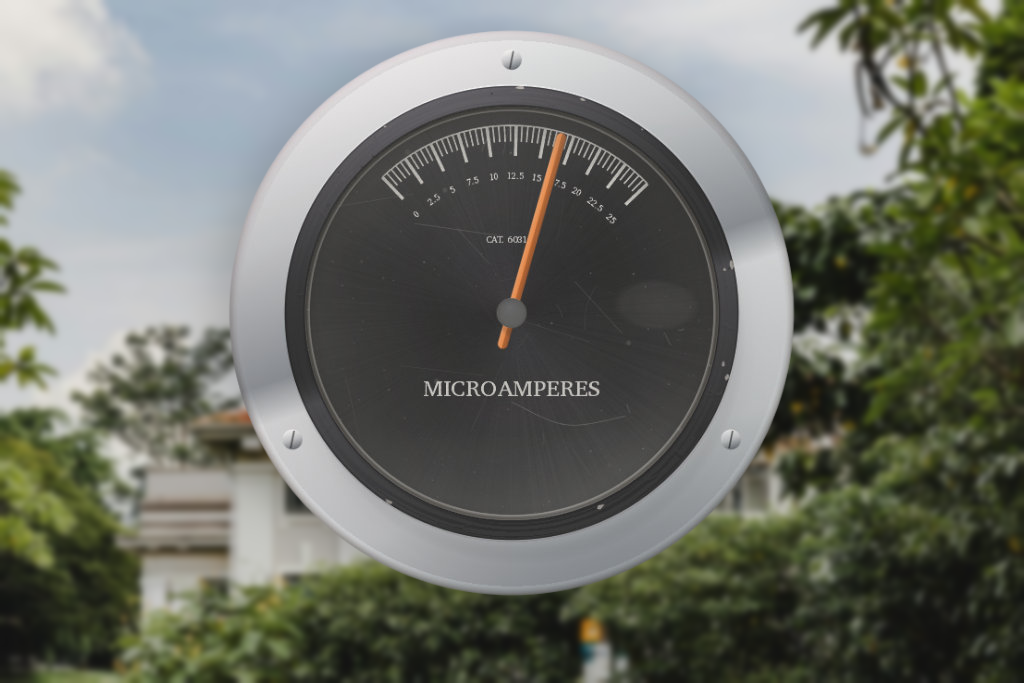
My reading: µA 16.5
